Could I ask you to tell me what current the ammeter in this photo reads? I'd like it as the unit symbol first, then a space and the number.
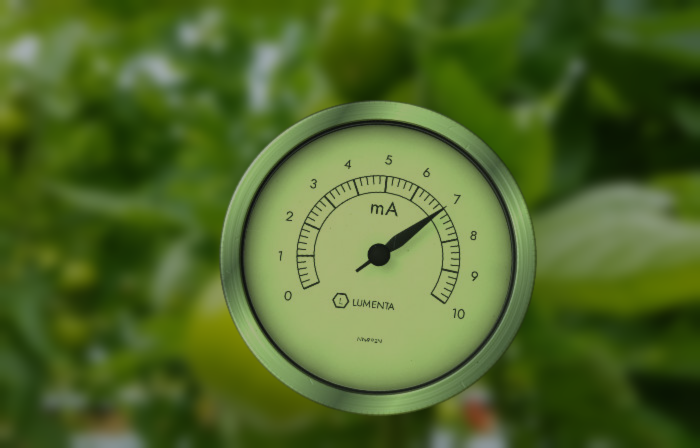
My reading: mA 7
